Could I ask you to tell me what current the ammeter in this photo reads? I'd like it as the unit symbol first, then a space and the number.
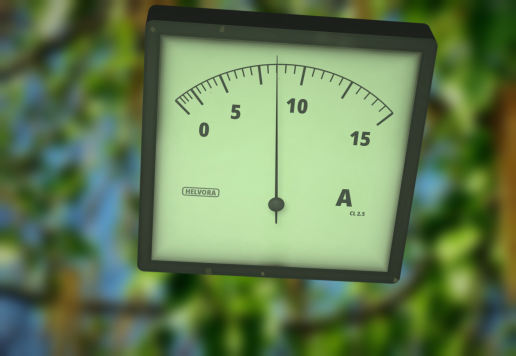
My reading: A 8.5
